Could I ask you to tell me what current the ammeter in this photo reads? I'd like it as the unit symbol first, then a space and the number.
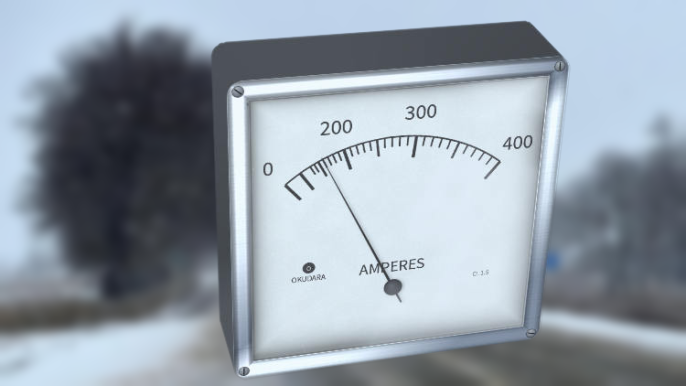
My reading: A 160
